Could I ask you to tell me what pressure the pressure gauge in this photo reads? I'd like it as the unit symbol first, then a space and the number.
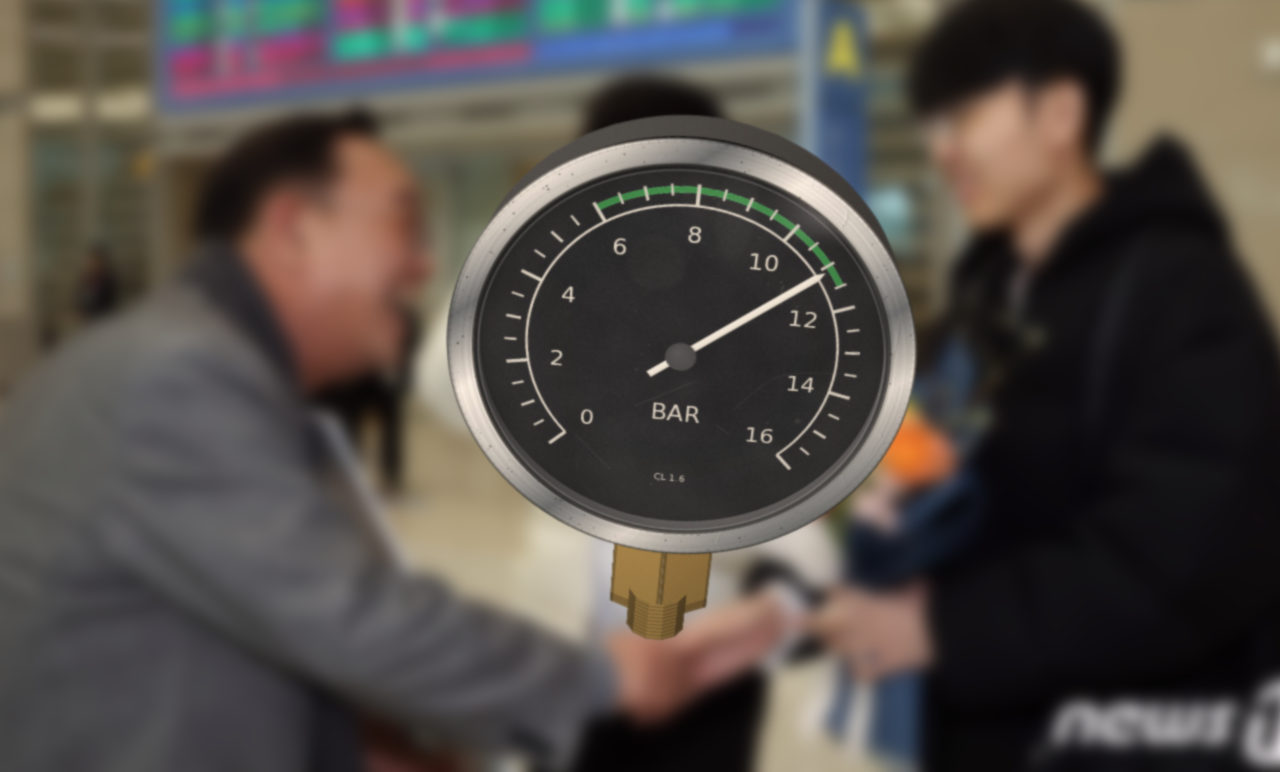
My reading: bar 11
